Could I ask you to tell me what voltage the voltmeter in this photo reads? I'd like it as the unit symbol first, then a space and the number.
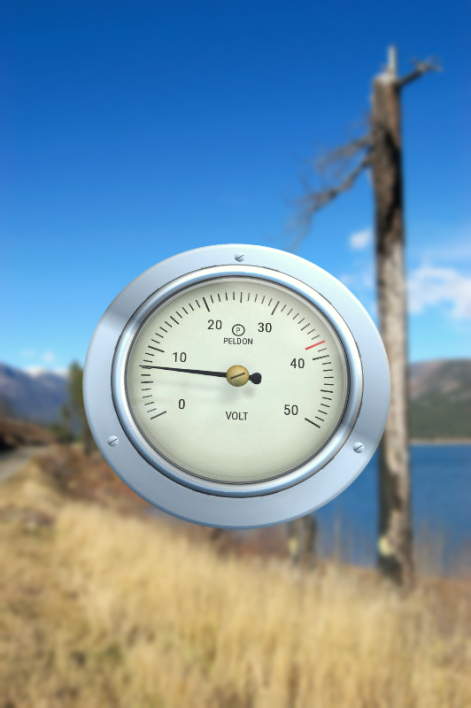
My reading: V 7
